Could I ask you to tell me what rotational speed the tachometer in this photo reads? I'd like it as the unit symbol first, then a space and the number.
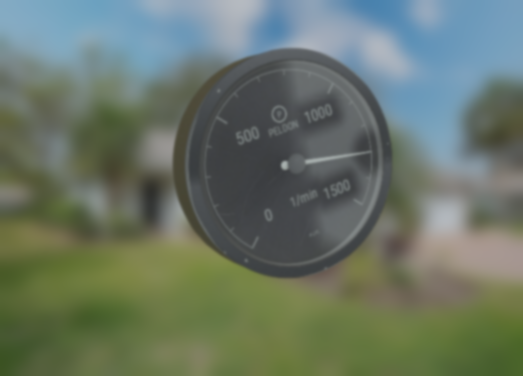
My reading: rpm 1300
